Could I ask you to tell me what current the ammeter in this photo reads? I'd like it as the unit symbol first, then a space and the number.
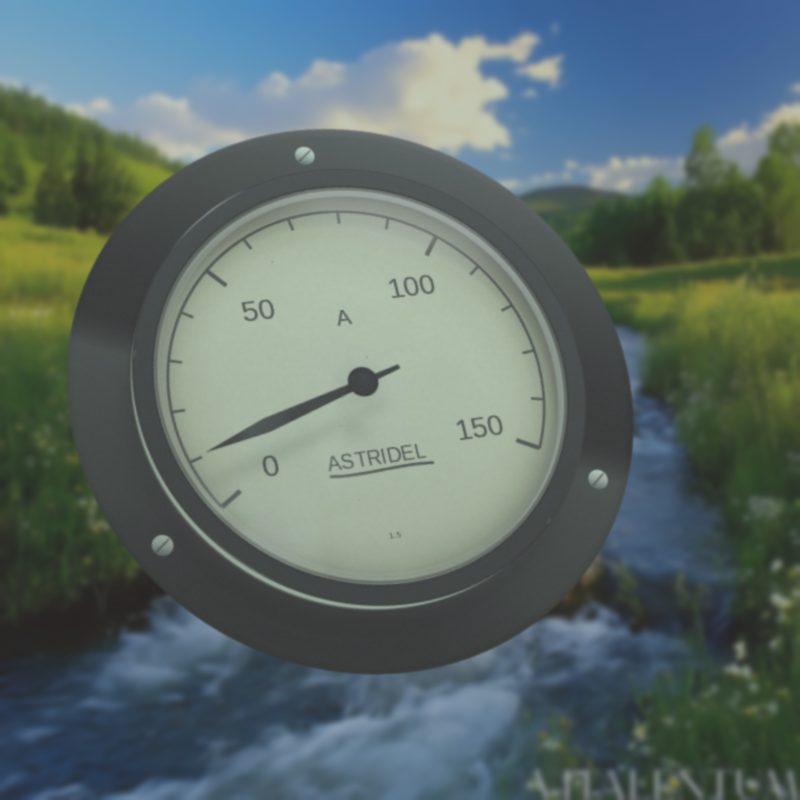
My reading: A 10
